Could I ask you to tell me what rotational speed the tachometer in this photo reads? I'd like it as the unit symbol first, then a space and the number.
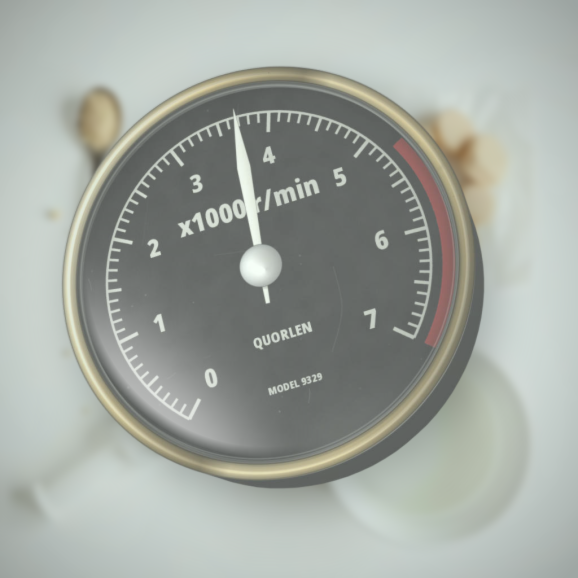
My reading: rpm 3700
